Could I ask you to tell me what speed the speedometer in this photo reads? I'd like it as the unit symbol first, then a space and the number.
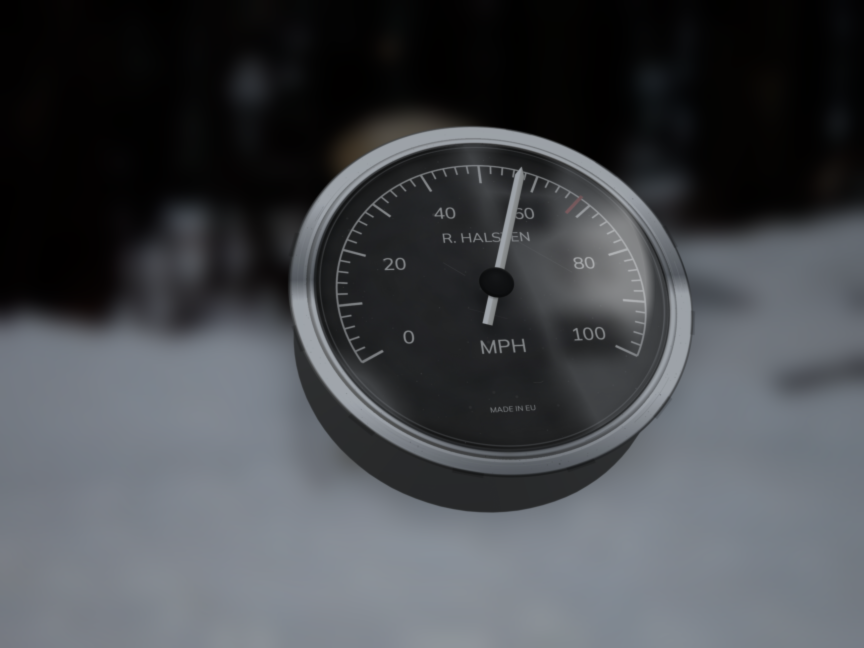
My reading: mph 57
